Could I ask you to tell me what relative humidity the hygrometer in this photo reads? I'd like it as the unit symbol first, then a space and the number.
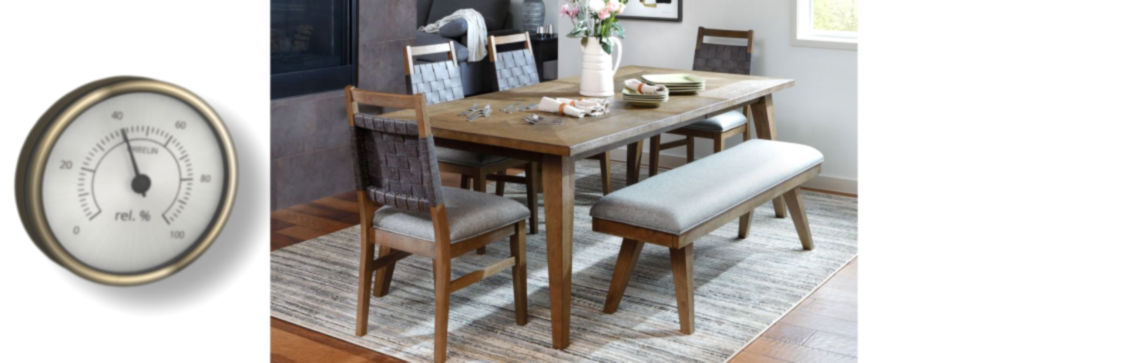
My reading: % 40
